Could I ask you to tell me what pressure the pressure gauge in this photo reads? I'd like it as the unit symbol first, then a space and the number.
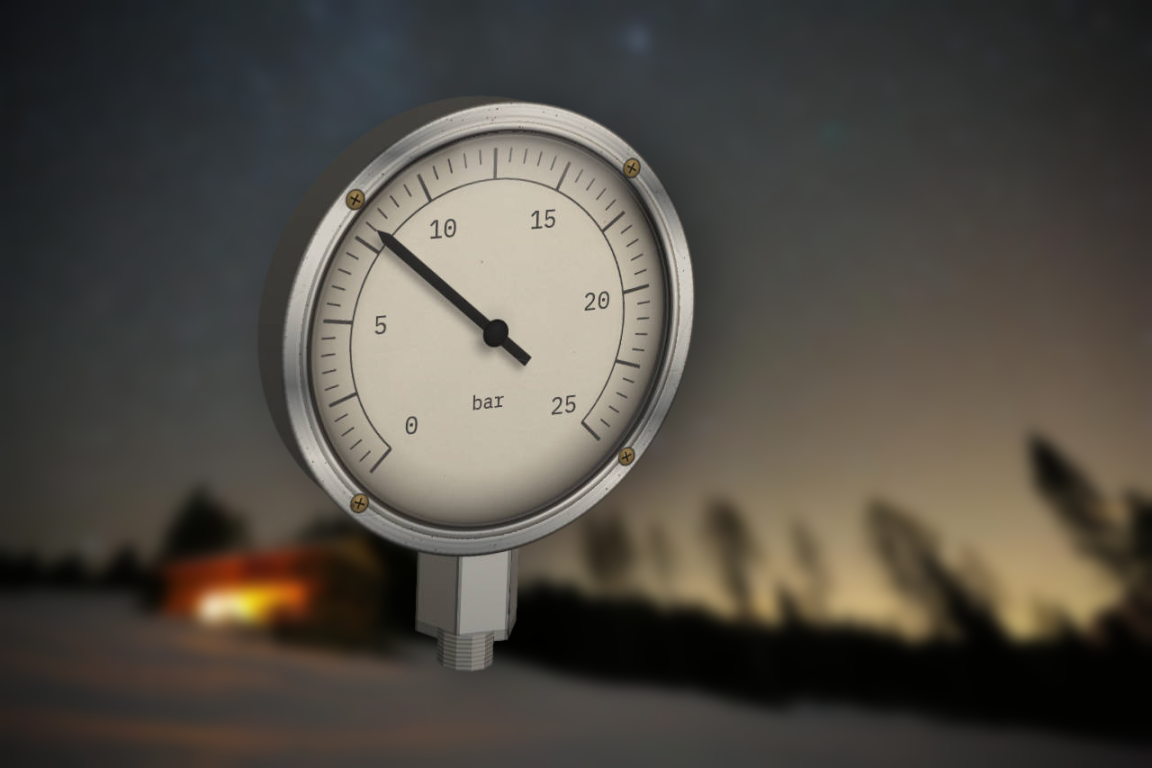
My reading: bar 8
